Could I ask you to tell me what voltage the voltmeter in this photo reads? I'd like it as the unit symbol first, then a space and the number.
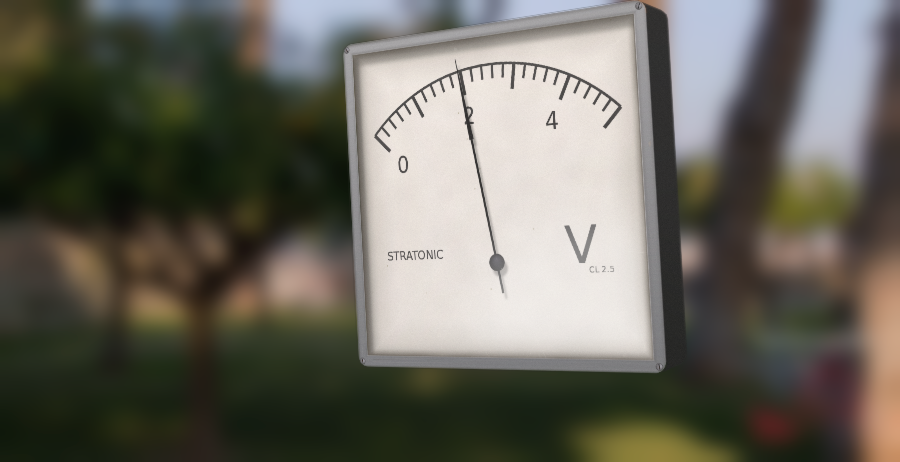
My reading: V 2
